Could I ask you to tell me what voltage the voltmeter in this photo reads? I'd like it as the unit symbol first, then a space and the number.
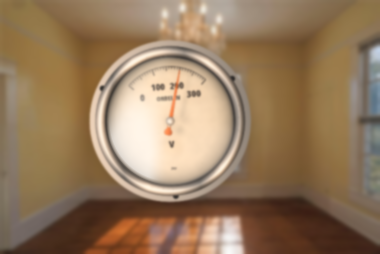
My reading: V 200
